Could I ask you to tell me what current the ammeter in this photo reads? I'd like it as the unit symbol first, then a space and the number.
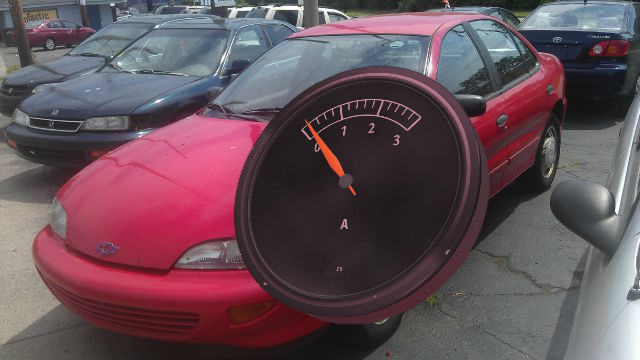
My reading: A 0.2
